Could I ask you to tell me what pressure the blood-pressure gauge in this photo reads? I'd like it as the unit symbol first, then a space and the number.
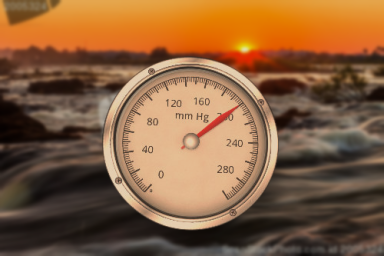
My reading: mmHg 200
